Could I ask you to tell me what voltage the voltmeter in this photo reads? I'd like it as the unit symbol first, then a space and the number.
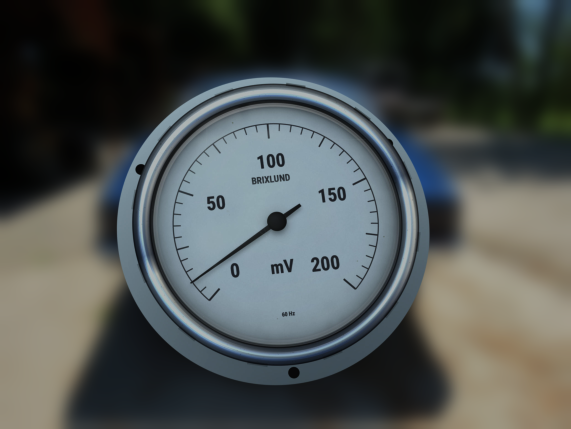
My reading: mV 10
